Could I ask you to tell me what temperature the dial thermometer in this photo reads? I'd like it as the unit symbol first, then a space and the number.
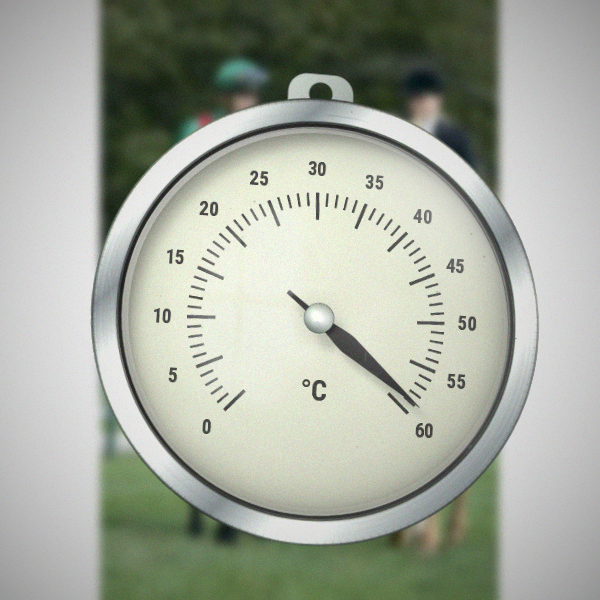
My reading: °C 59
